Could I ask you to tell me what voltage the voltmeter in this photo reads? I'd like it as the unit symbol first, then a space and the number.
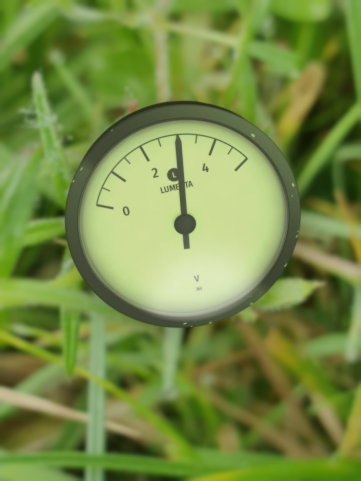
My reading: V 3
